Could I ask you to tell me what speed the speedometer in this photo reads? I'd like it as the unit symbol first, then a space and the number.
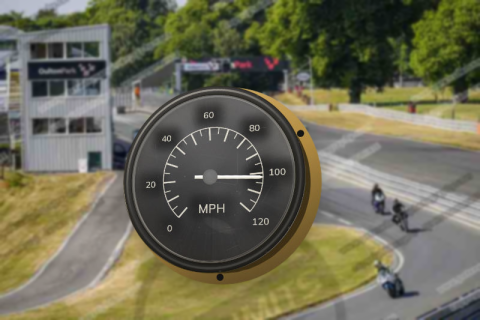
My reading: mph 102.5
